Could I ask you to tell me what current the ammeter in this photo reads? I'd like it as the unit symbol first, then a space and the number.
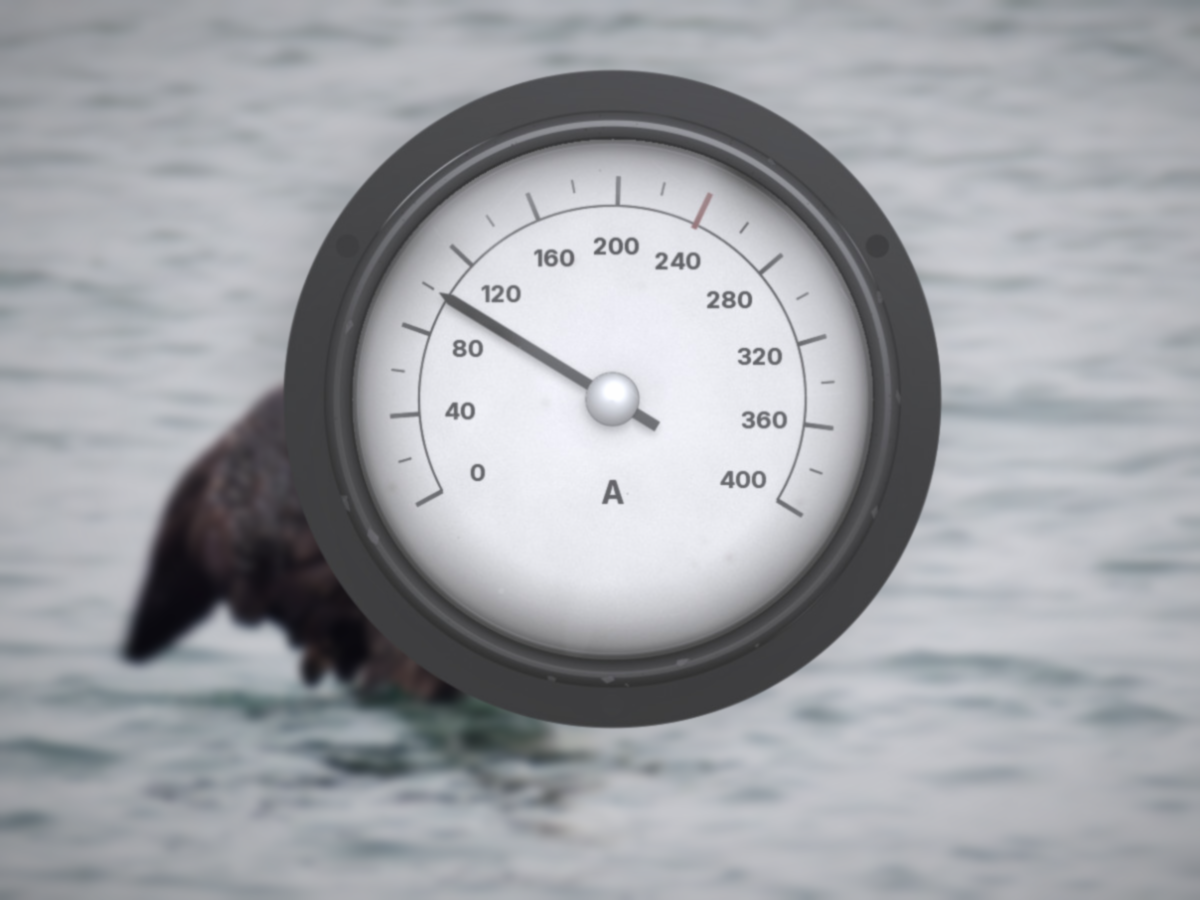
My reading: A 100
